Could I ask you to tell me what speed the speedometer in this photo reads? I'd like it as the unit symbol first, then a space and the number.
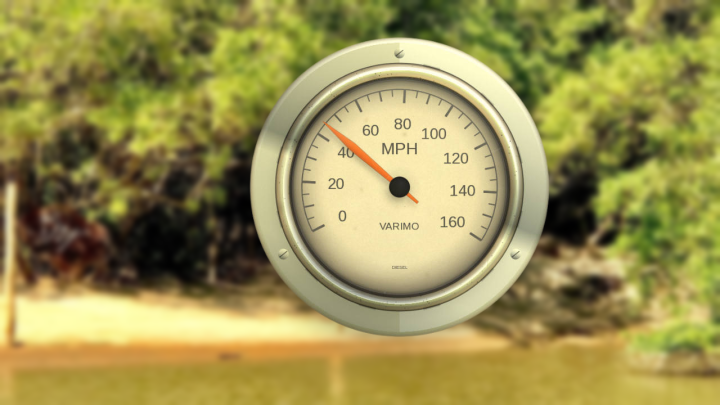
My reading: mph 45
